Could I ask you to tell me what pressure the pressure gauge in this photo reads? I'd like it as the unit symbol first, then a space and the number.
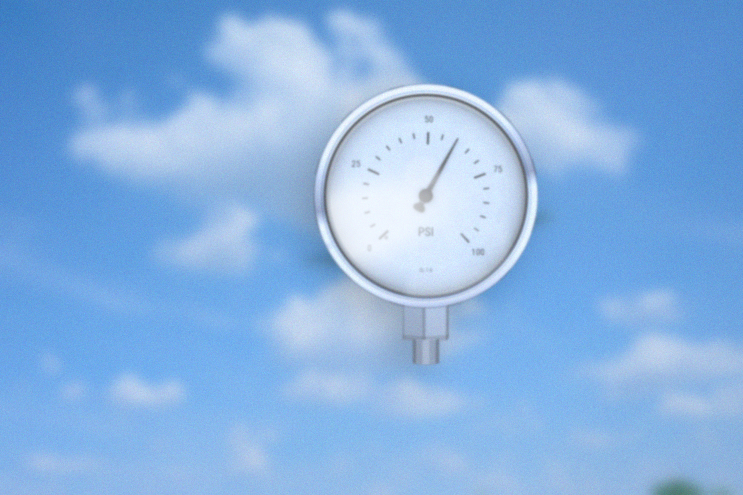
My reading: psi 60
